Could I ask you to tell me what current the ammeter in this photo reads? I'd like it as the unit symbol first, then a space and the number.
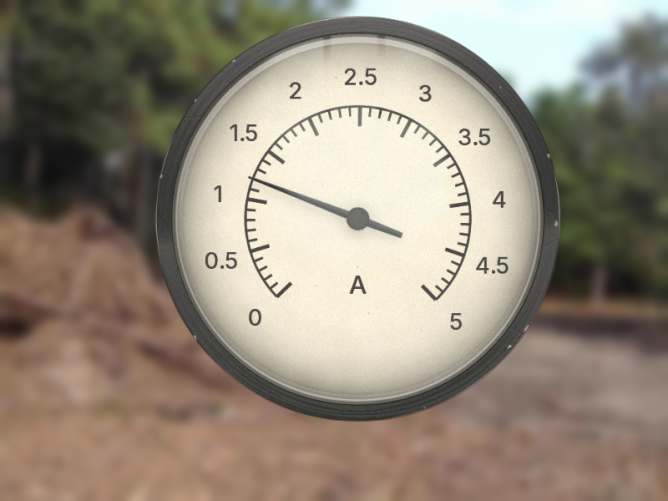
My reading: A 1.2
